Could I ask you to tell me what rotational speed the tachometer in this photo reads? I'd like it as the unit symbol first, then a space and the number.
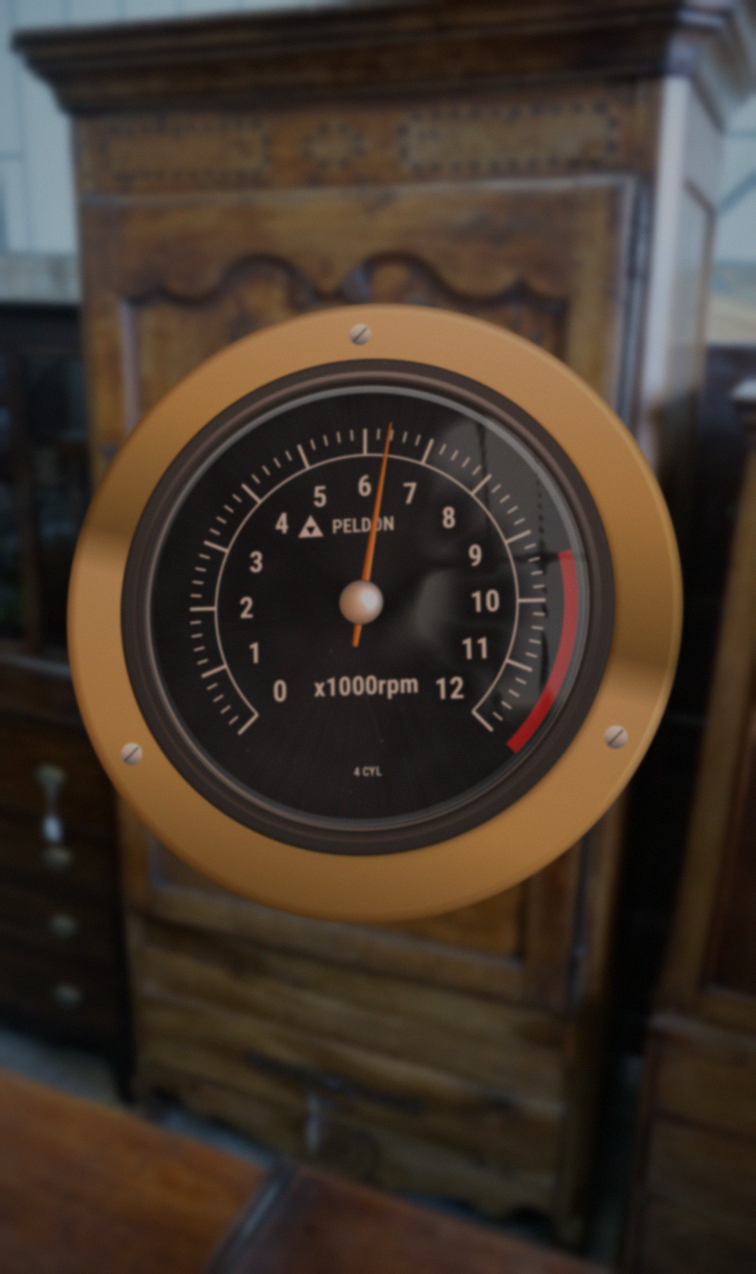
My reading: rpm 6400
